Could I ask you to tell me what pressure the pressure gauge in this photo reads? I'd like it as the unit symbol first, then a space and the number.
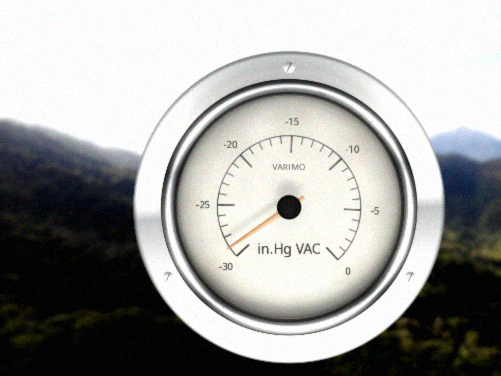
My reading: inHg -29
